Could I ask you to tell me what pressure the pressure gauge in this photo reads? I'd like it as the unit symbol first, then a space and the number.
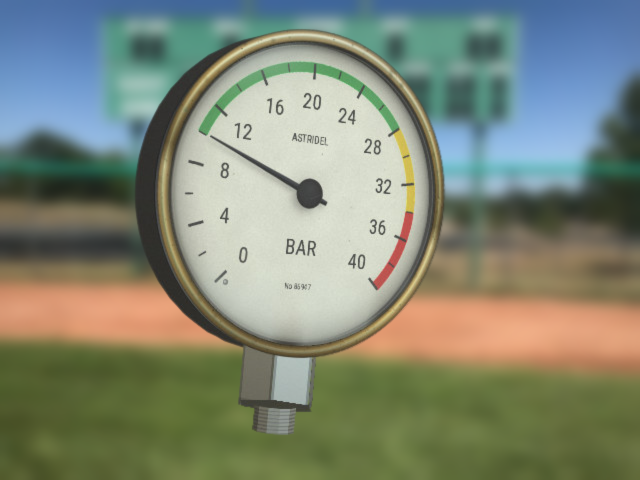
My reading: bar 10
